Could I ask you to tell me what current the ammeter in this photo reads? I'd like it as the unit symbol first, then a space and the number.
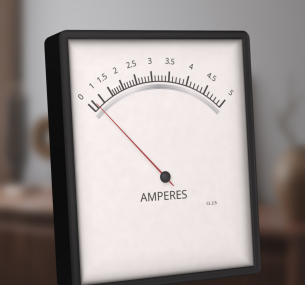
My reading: A 0.5
